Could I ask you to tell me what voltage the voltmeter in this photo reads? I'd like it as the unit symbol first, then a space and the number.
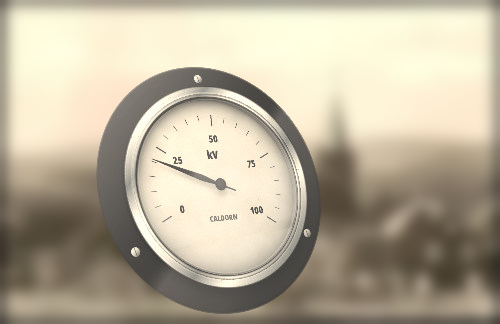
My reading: kV 20
